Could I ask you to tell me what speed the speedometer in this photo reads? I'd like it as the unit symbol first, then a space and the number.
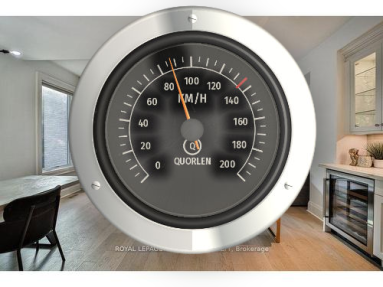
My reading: km/h 87.5
